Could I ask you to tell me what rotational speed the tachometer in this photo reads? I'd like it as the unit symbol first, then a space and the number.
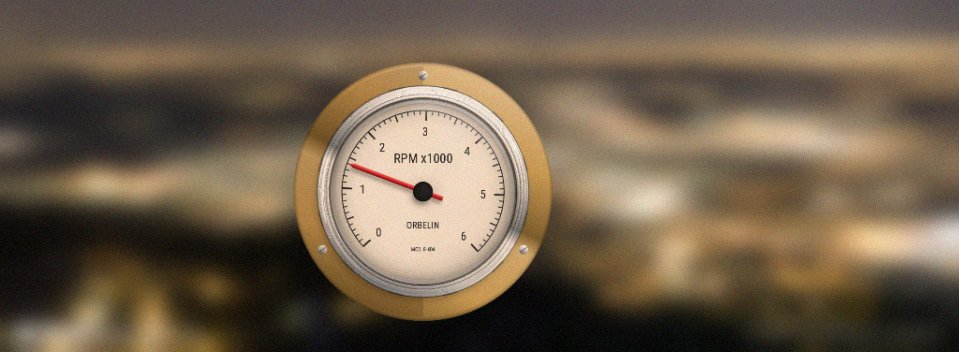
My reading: rpm 1400
